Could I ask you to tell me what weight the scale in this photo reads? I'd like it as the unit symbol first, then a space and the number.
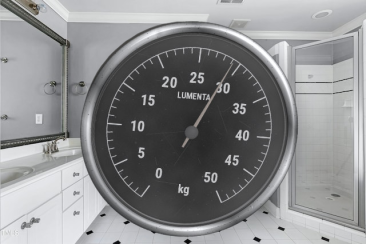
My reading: kg 29
